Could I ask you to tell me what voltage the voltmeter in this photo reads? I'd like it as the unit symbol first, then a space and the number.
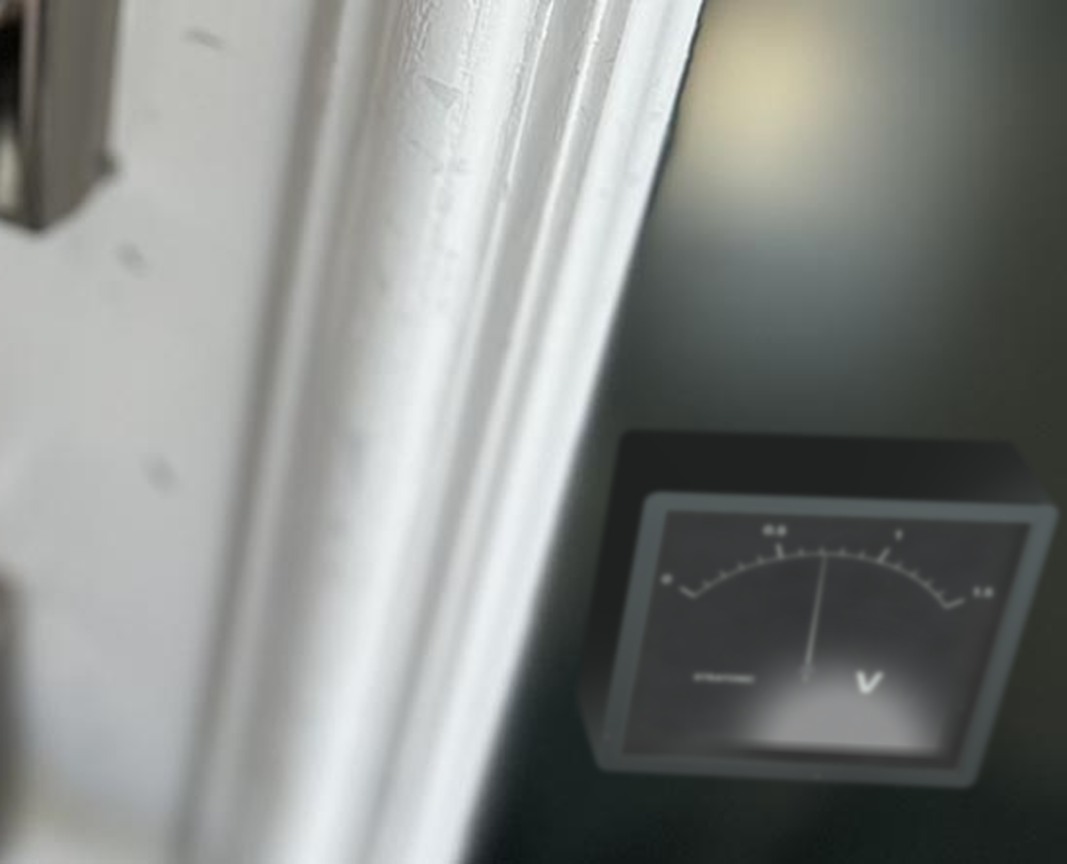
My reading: V 0.7
